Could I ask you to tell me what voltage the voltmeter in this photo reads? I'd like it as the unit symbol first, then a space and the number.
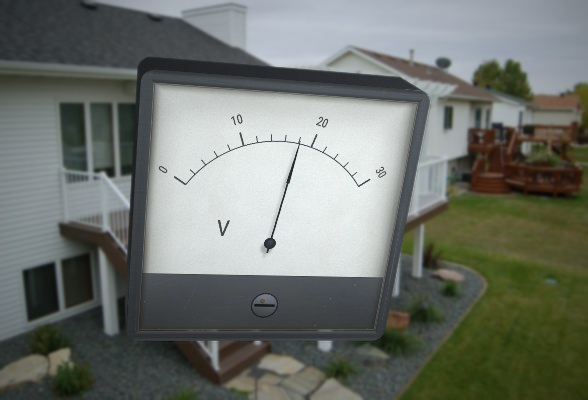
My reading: V 18
